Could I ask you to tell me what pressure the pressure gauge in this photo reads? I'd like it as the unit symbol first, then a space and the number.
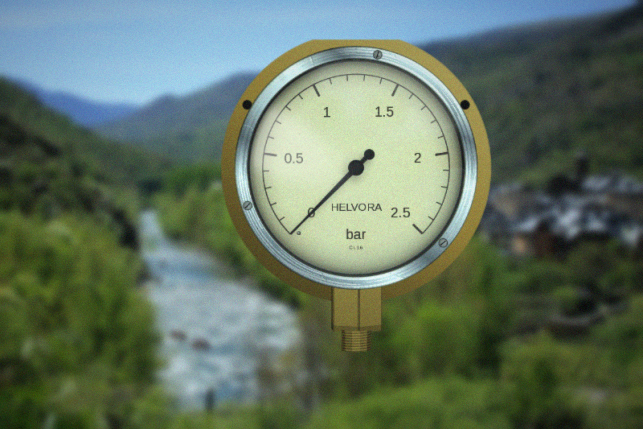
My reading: bar 0
